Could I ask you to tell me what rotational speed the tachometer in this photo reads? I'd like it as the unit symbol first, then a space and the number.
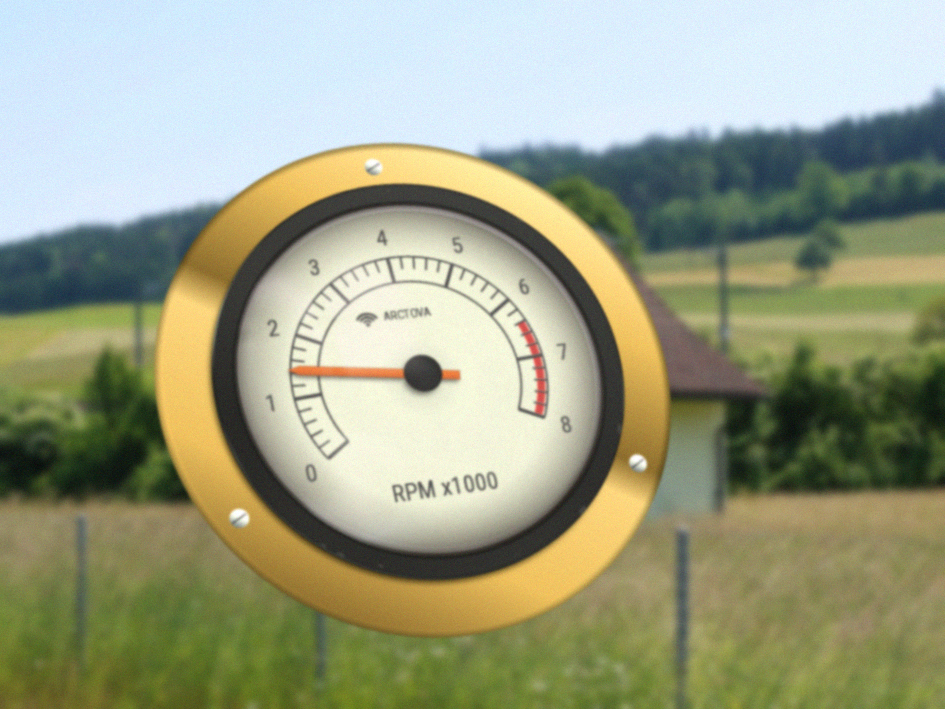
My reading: rpm 1400
